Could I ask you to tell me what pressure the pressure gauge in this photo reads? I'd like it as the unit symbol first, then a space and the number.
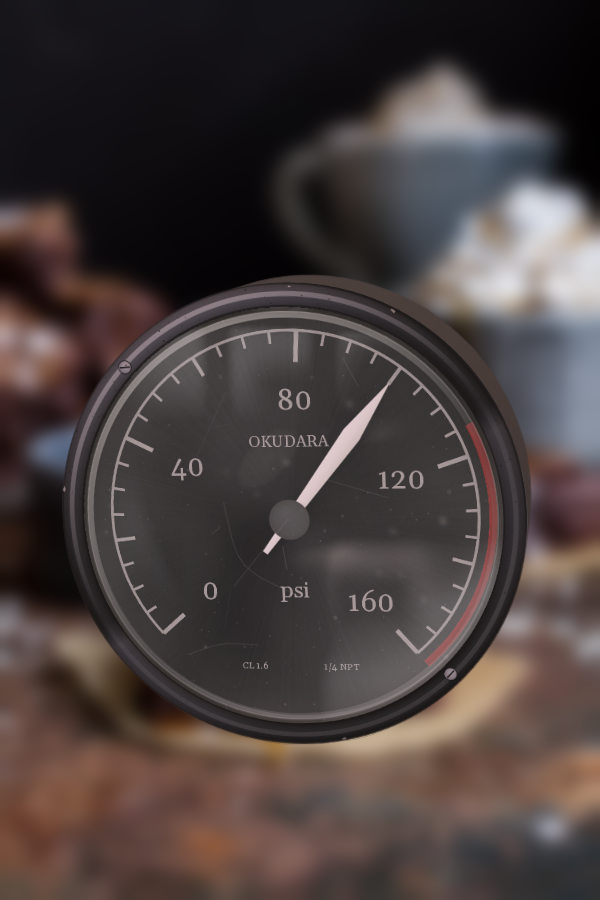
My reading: psi 100
